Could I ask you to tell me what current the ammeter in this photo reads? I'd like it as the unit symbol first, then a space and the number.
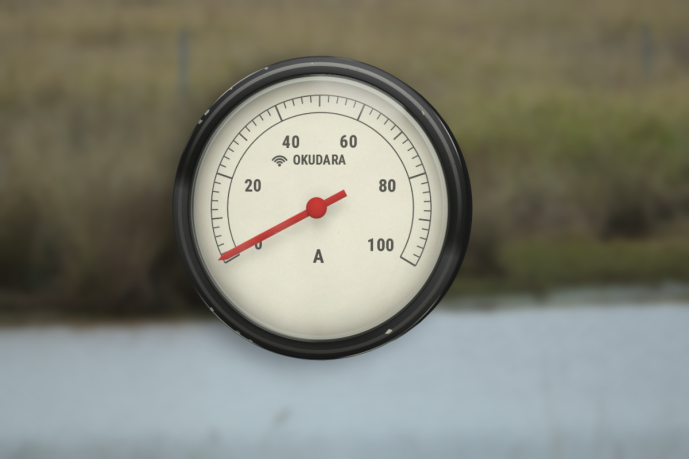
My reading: A 1
